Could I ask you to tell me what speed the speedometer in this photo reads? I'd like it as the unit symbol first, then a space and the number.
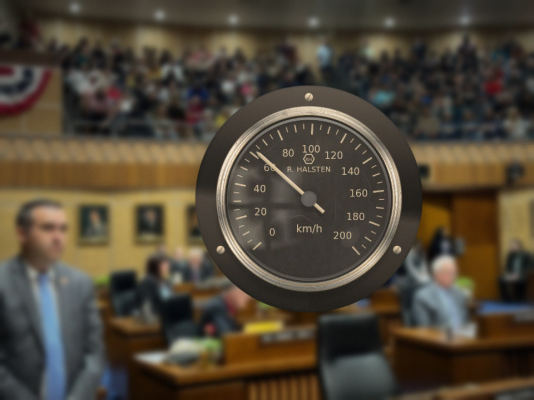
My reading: km/h 62.5
